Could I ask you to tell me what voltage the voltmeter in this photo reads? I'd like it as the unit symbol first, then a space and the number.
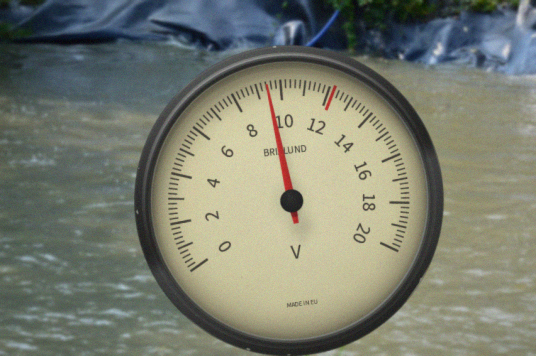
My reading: V 9.4
